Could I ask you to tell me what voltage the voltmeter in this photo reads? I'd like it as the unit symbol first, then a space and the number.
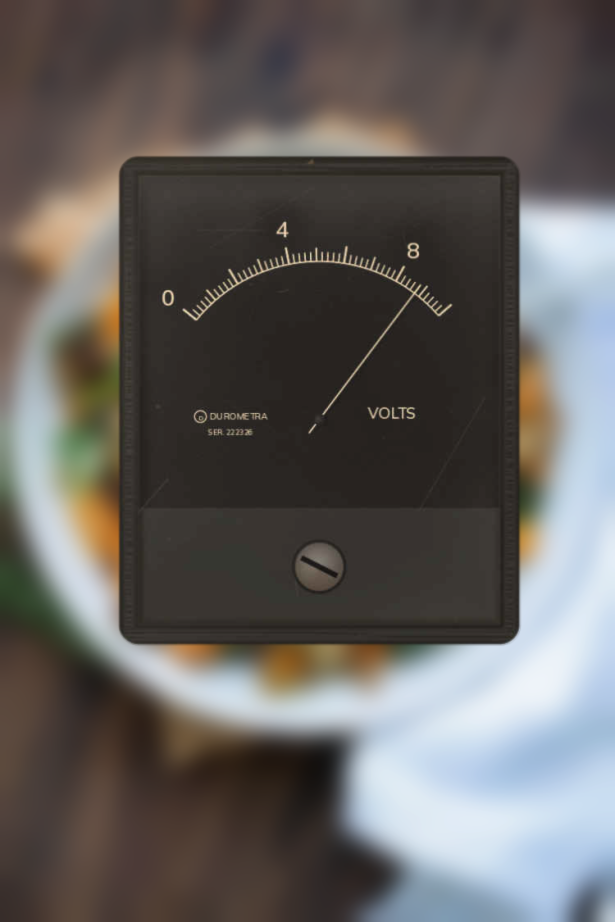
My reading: V 8.8
